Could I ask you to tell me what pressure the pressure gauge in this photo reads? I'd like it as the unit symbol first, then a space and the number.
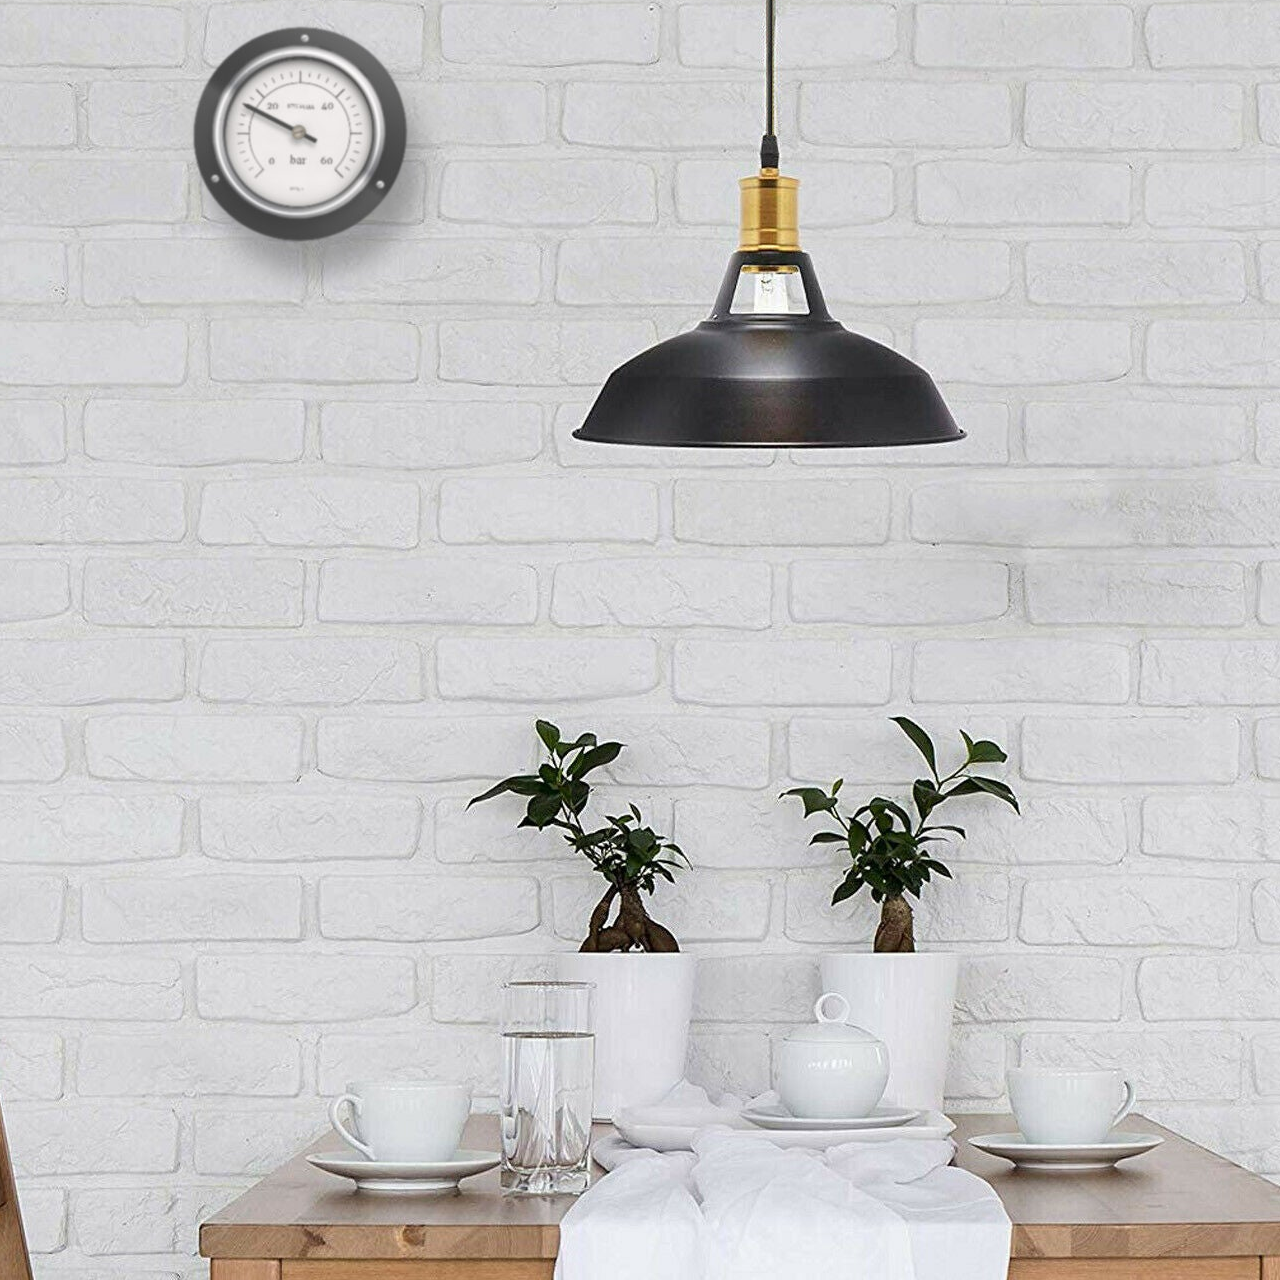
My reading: bar 16
